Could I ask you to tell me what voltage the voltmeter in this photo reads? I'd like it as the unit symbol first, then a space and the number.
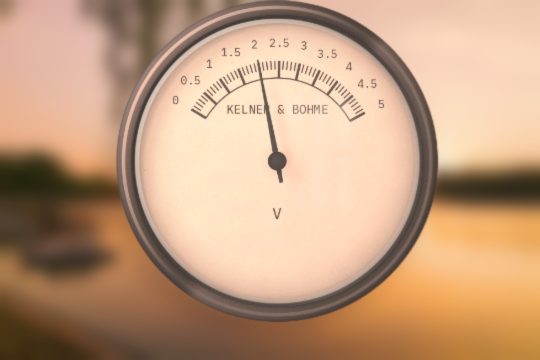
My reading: V 2
